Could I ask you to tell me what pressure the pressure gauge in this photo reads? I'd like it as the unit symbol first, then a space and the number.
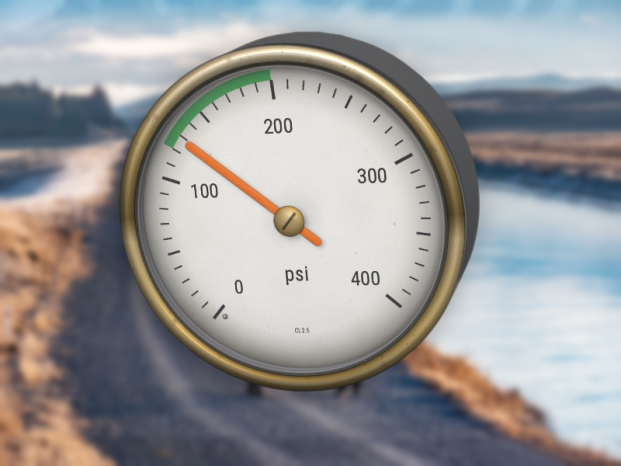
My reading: psi 130
